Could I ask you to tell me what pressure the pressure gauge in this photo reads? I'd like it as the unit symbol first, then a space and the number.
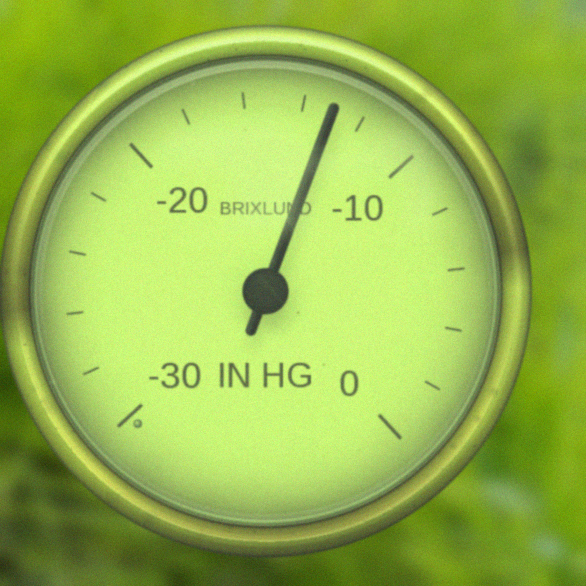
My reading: inHg -13
